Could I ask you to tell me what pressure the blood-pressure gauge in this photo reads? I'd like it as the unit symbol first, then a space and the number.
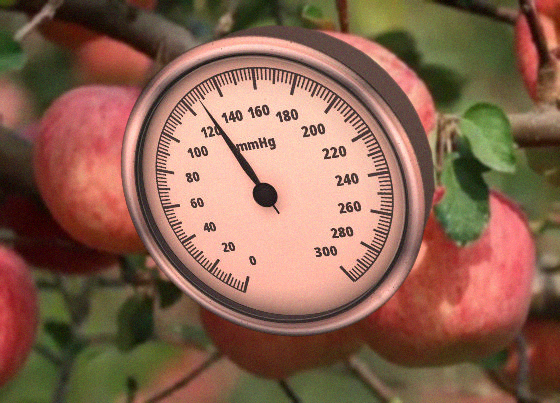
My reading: mmHg 130
